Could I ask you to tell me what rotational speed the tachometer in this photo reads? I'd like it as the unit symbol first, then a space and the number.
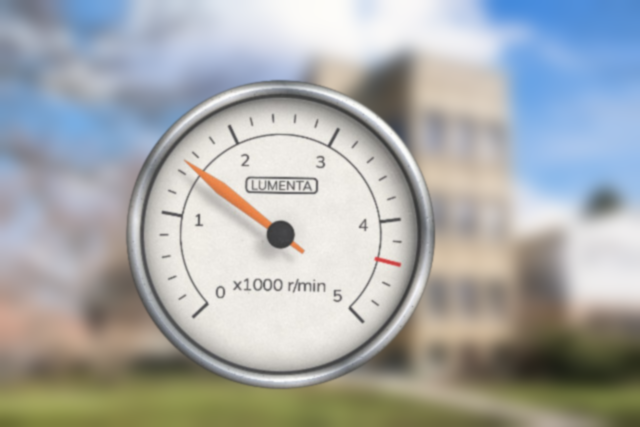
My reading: rpm 1500
